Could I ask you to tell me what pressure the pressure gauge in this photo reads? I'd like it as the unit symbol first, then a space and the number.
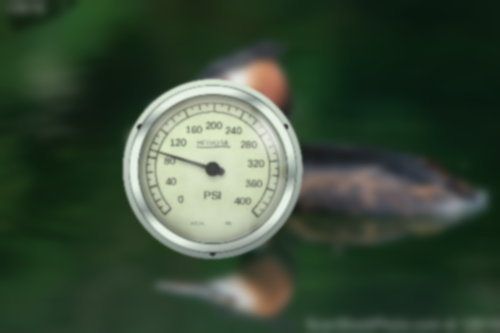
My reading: psi 90
